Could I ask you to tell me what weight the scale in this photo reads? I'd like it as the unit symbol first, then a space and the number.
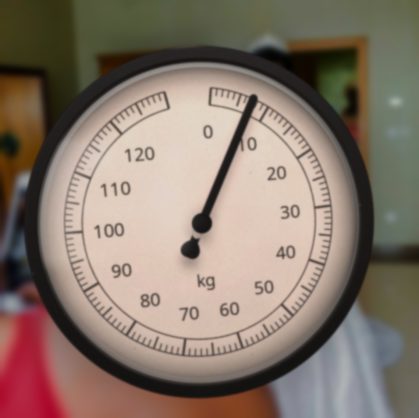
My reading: kg 7
